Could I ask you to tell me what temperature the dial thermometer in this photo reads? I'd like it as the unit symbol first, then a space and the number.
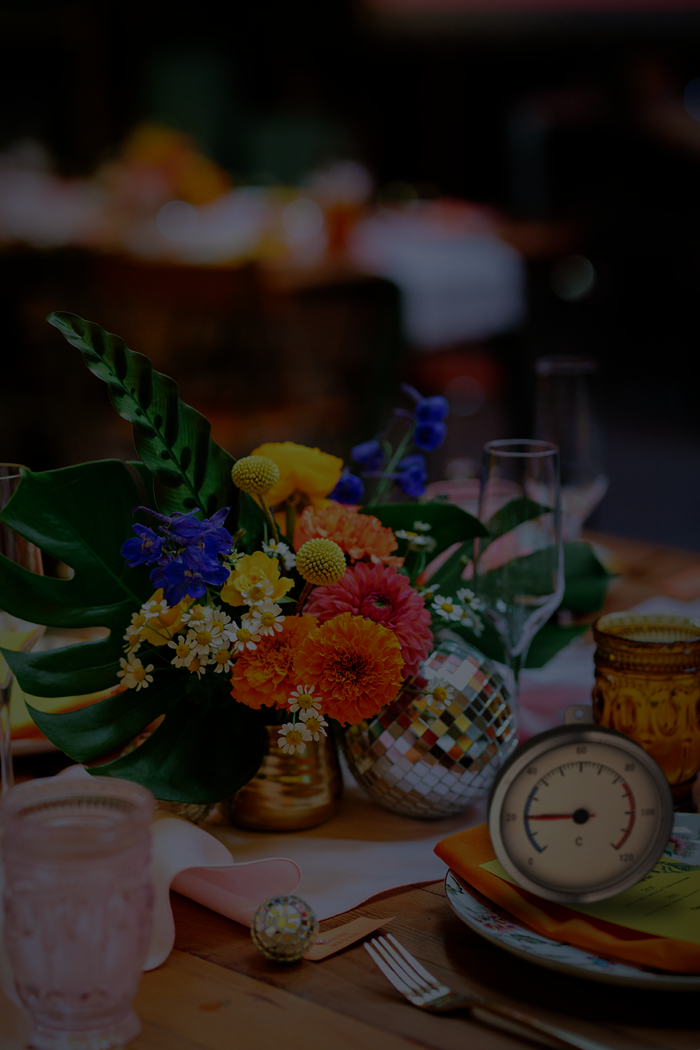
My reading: °C 20
